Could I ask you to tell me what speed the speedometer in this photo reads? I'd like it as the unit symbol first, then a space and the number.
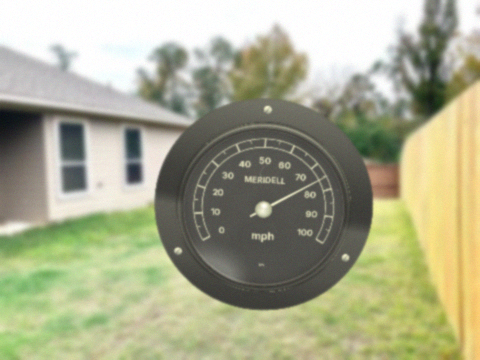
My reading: mph 75
